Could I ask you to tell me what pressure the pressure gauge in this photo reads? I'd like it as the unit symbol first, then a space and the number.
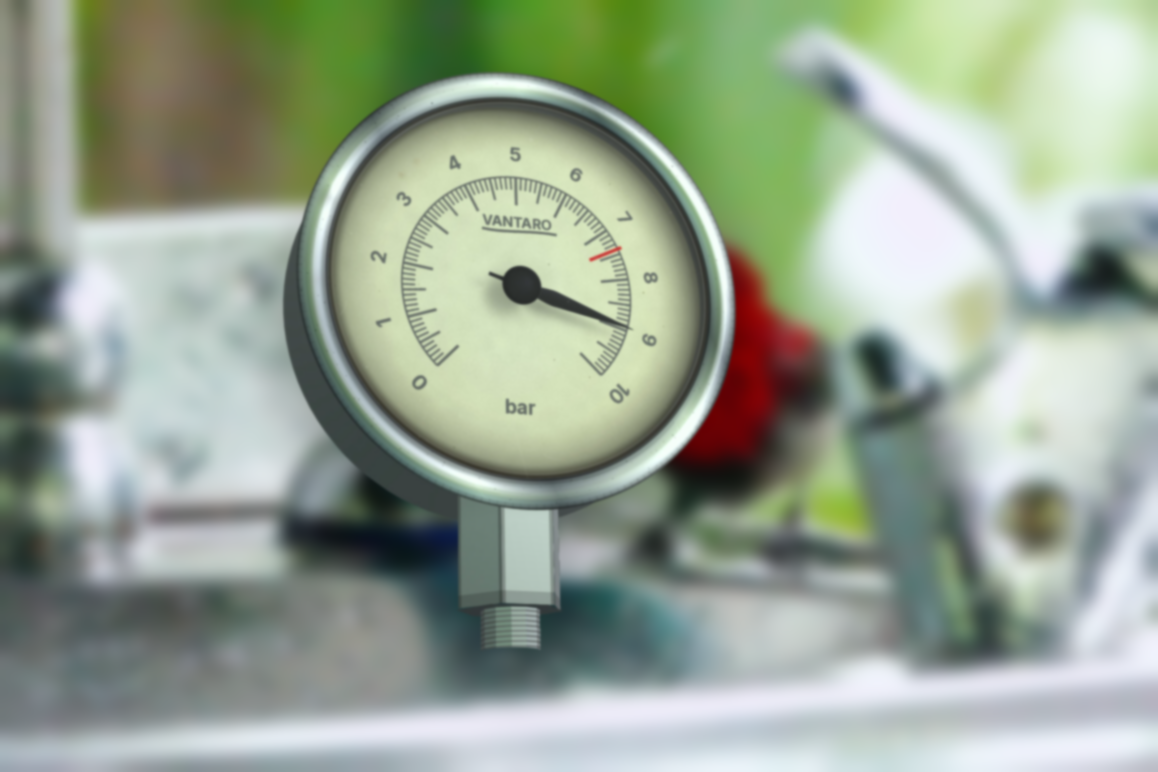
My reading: bar 9
